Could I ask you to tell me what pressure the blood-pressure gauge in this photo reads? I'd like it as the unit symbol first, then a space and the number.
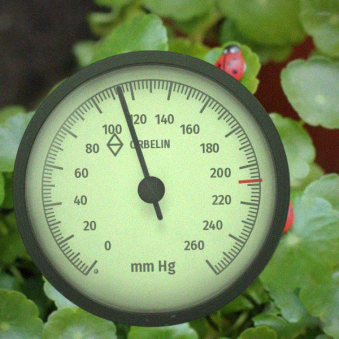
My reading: mmHg 114
